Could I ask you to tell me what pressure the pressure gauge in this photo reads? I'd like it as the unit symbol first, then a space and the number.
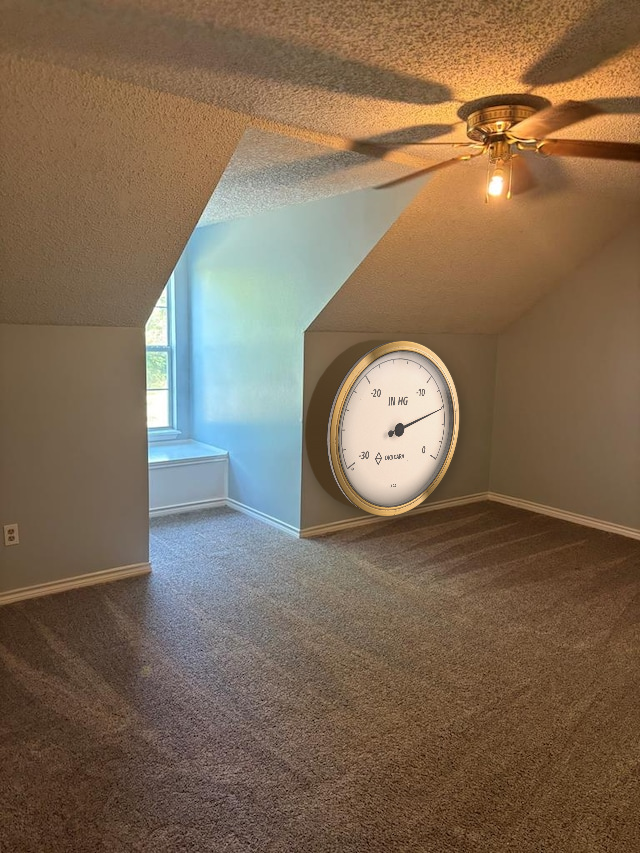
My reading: inHg -6
